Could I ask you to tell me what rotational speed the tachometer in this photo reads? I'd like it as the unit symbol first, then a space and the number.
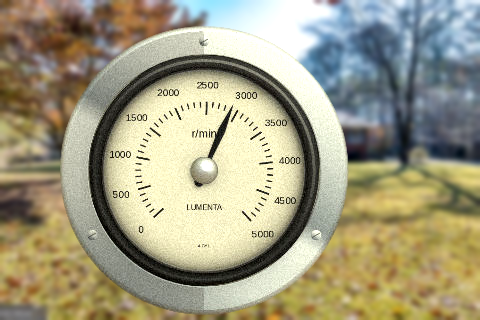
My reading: rpm 2900
